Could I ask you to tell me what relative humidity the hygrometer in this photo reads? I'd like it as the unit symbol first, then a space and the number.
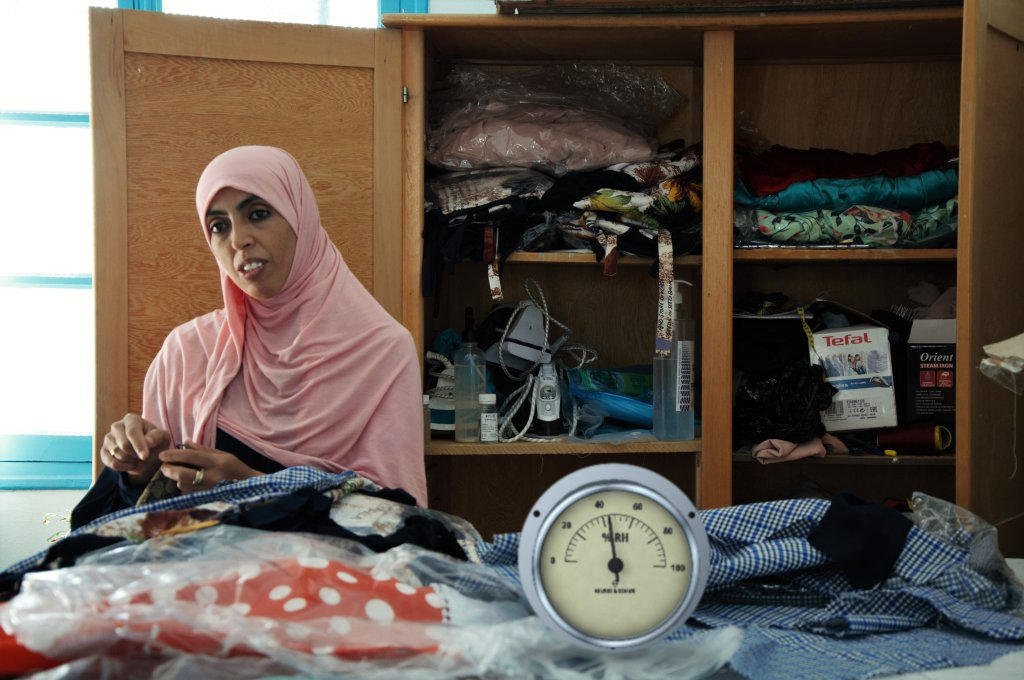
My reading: % 44
